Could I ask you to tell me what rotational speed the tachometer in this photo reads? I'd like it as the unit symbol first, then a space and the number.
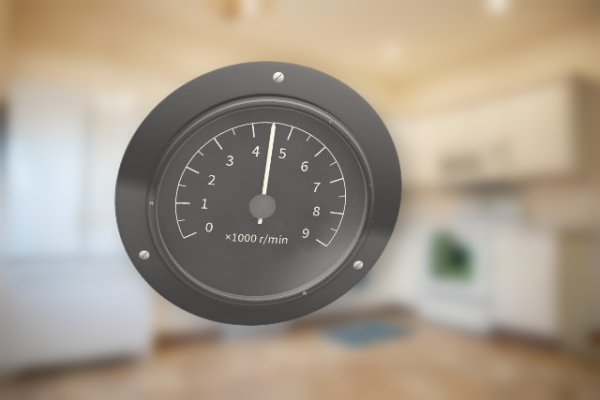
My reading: rpm 4500
